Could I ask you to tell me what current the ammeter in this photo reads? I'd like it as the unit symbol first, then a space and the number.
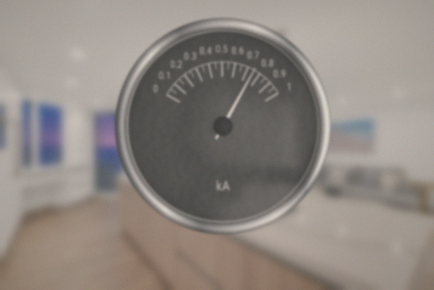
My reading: kA 0.75
